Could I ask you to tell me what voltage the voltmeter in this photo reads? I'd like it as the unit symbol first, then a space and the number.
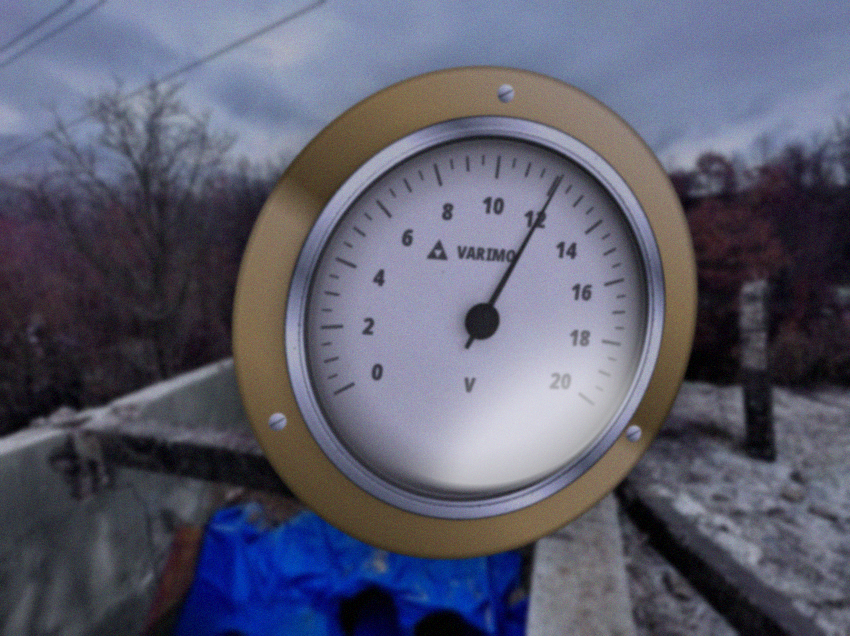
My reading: V 12
